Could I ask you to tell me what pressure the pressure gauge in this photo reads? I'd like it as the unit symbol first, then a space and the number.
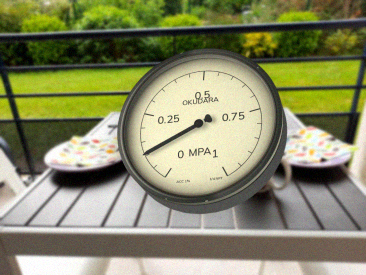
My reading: MPa 0.1
